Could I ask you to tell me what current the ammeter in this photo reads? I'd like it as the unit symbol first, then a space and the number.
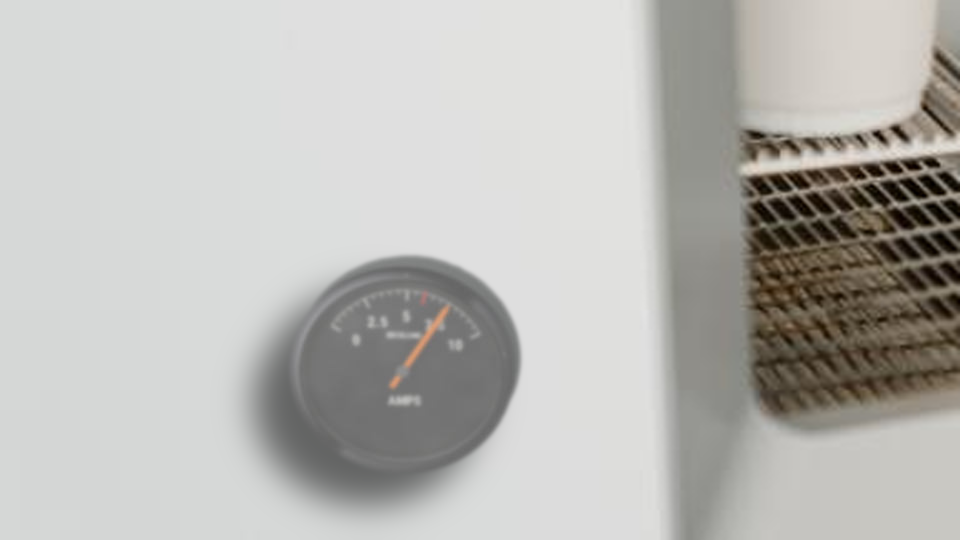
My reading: A 7.5
